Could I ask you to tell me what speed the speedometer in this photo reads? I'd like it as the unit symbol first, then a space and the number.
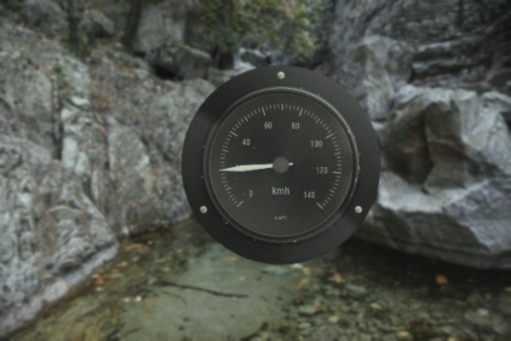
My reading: km/h 20
